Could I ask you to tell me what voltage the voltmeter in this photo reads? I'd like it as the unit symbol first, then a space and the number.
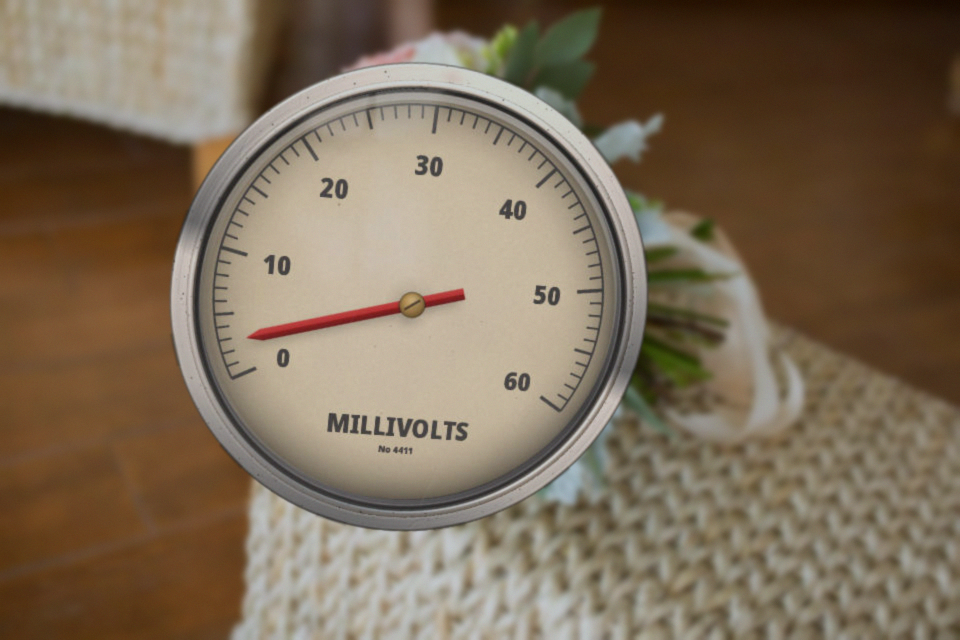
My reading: mV 3
